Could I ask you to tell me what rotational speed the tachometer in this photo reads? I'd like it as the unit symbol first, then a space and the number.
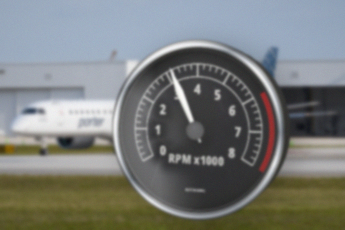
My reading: rpm 3200
